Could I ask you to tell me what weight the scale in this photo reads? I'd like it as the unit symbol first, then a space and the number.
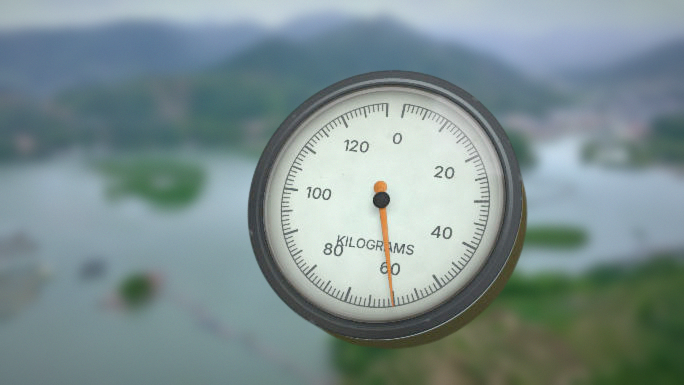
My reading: kg 60
